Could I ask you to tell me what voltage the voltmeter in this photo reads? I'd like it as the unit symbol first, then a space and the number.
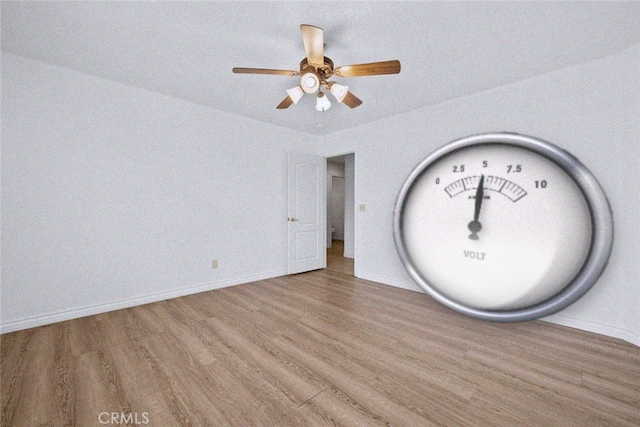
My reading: V 5
